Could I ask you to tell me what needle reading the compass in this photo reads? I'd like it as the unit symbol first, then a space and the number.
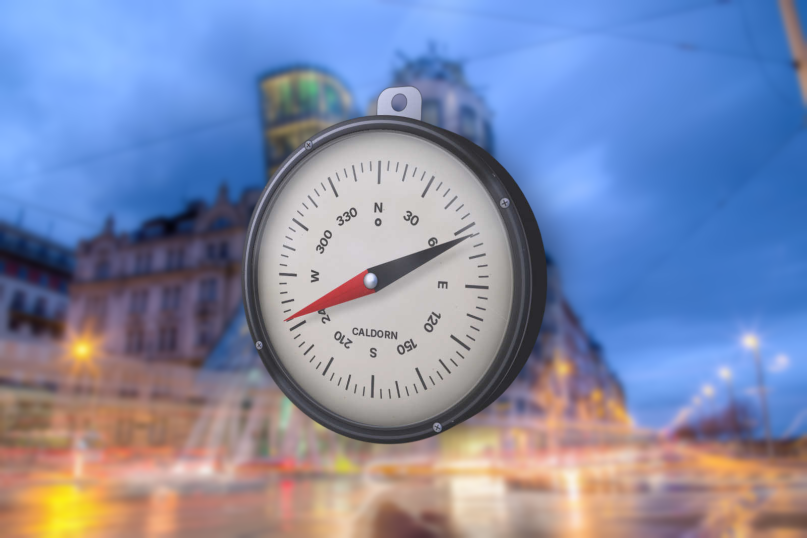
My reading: ° 245
